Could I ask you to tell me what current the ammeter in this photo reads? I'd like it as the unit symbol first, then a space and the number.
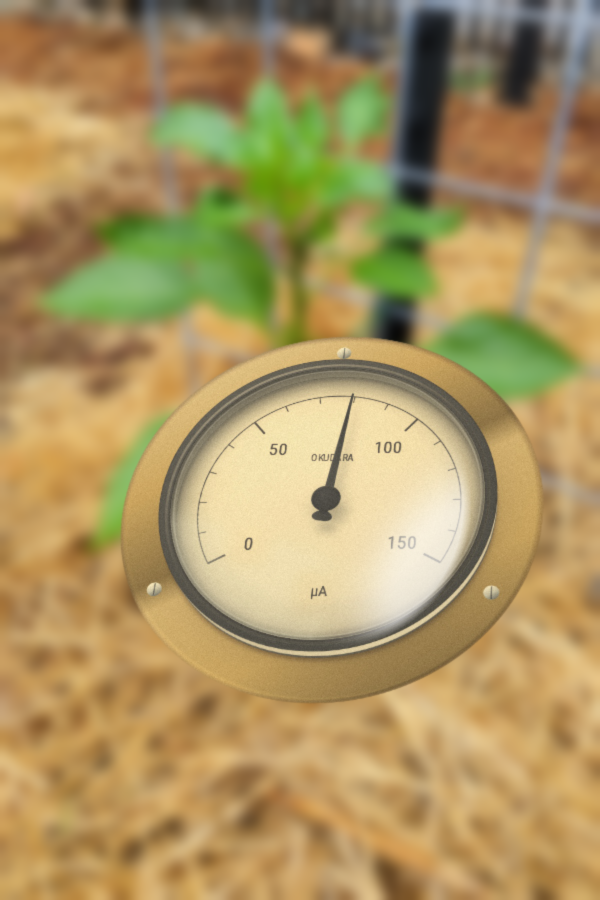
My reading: µA 80
